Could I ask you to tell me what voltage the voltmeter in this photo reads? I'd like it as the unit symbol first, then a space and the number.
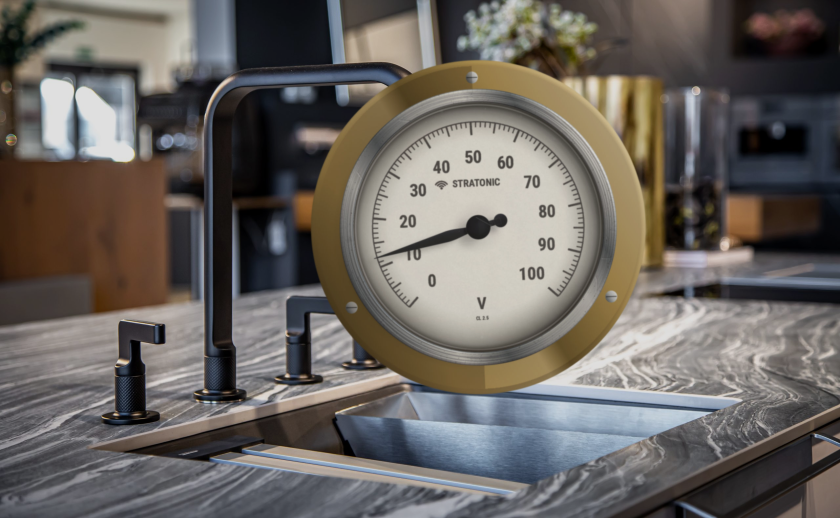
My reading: V 12
